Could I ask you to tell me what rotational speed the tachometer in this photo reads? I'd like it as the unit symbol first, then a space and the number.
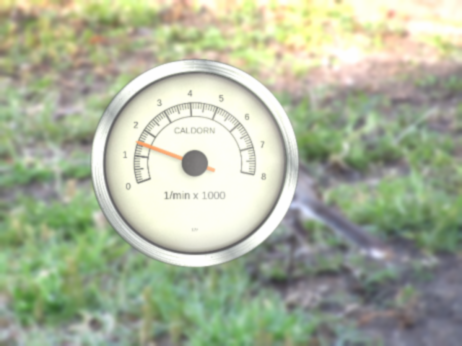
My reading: rpm 1500
